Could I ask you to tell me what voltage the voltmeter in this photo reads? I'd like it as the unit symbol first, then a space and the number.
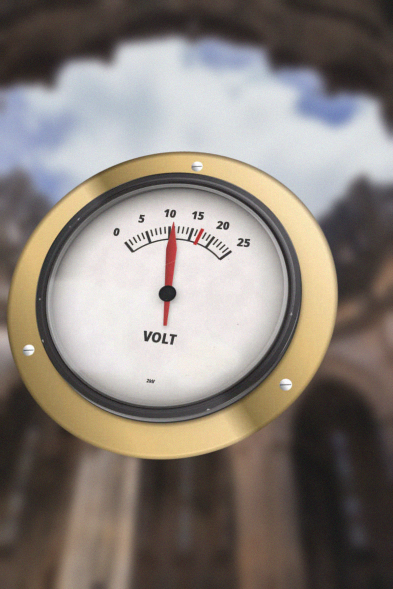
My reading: V 11
